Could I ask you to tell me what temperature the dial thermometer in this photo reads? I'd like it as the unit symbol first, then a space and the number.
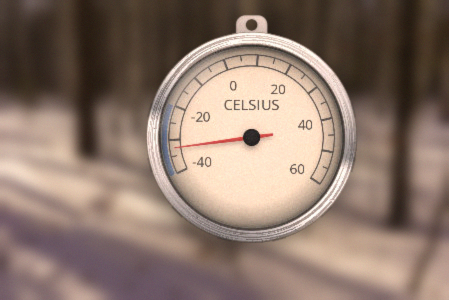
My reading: °C -32.5
